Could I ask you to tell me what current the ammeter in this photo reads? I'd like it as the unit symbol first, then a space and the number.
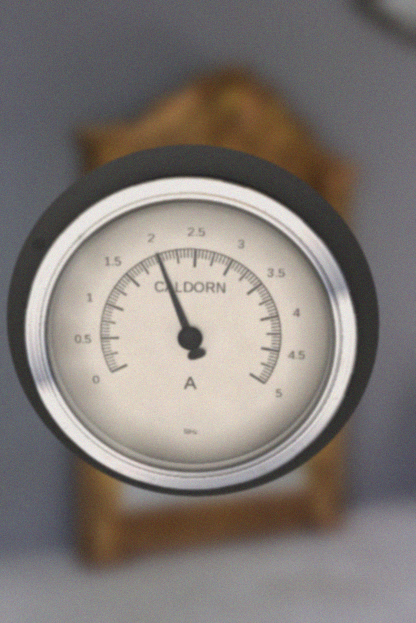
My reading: A 2
